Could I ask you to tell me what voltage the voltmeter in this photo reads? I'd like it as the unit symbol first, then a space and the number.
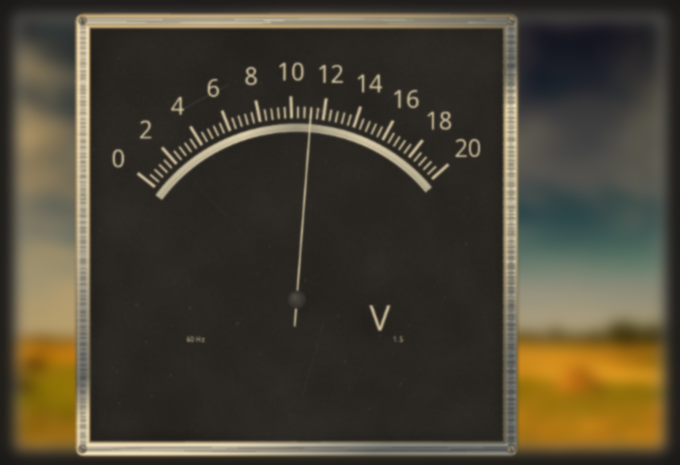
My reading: V 11.2
